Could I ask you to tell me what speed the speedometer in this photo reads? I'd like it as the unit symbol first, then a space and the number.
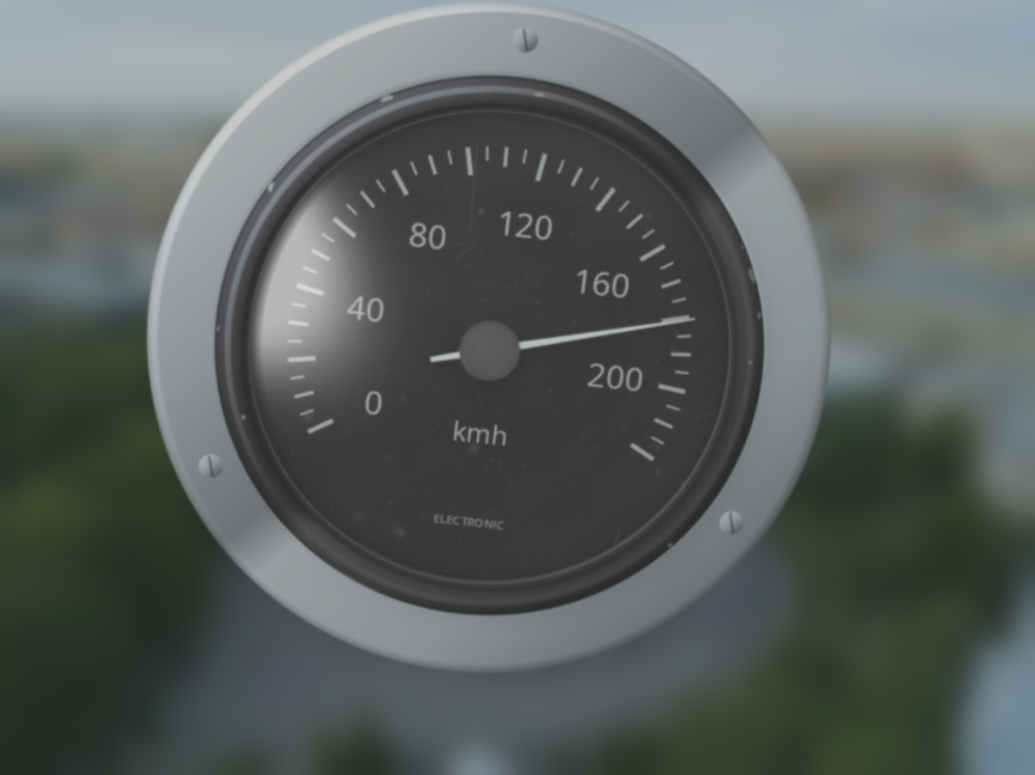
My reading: km/h 180
